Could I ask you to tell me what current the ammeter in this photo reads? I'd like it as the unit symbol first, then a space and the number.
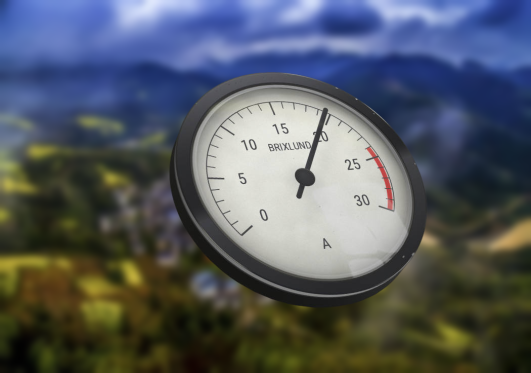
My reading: A 19.5
